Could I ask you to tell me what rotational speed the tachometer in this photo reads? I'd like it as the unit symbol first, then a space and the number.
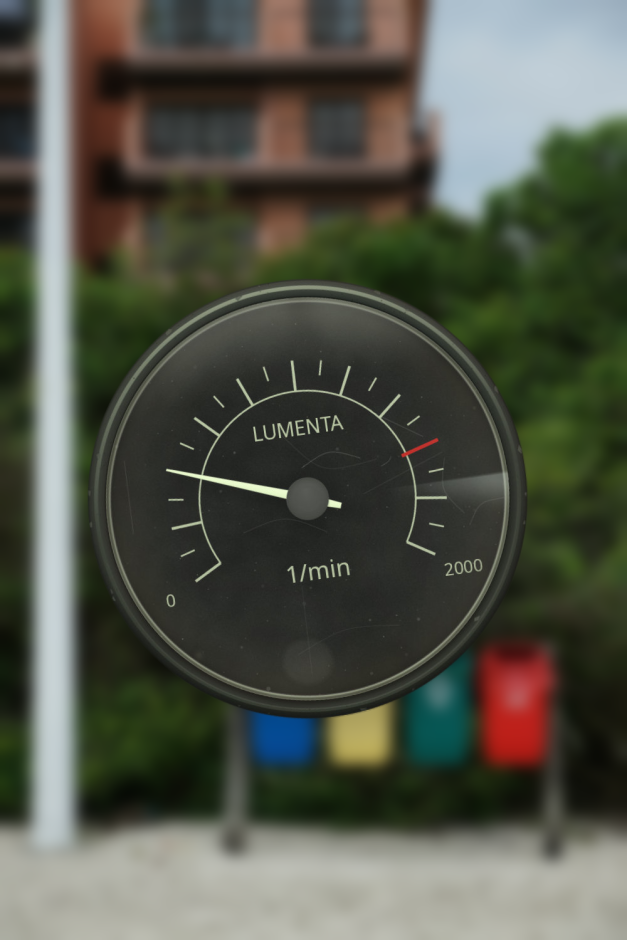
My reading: rpm 400
